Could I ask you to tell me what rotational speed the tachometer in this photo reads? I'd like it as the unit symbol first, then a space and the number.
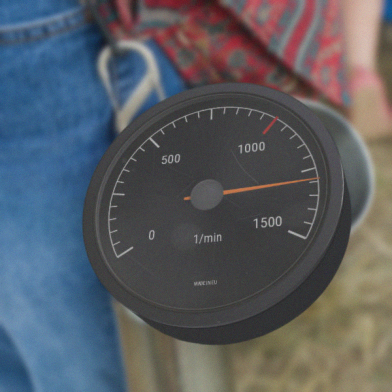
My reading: rpm 1300
